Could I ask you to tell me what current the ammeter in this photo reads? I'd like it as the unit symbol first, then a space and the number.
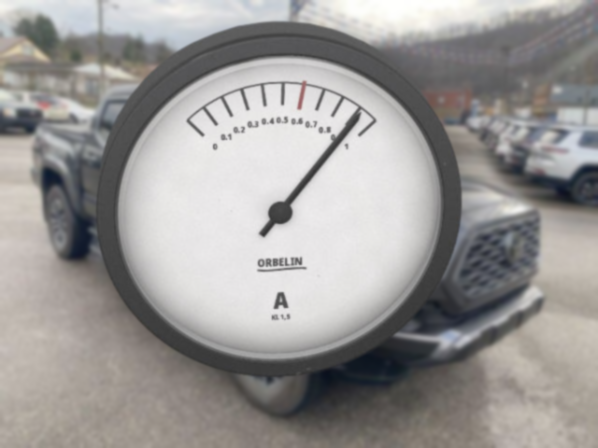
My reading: A 0.9
